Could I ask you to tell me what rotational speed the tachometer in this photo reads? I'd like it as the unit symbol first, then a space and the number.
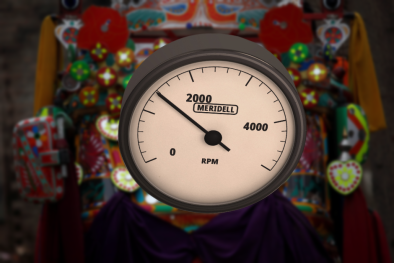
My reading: rpm 1400
